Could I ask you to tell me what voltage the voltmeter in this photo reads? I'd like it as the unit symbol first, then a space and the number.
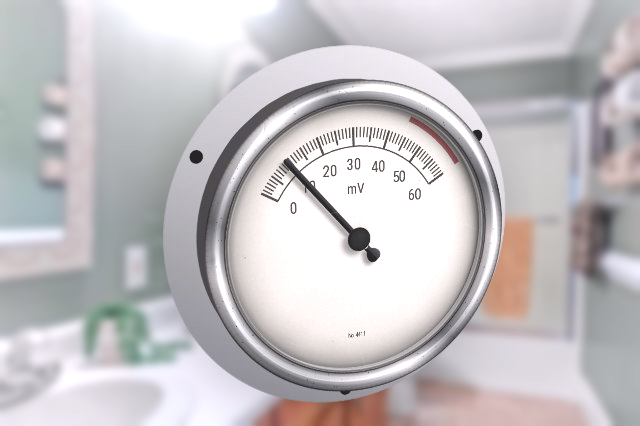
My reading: mV 10
